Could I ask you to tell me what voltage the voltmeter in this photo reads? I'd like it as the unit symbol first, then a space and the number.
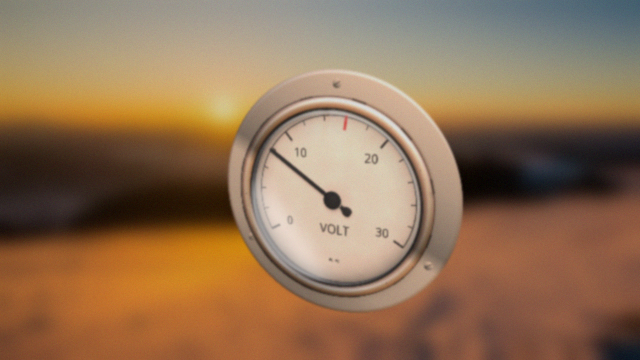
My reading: V 8
